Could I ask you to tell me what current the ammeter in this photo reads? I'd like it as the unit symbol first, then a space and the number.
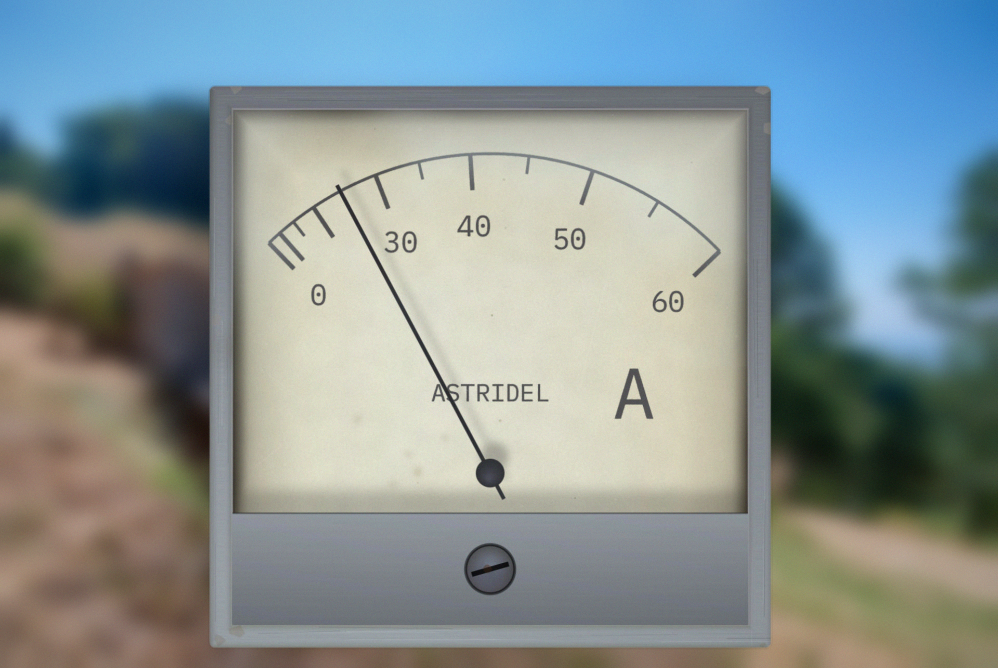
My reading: A 25
